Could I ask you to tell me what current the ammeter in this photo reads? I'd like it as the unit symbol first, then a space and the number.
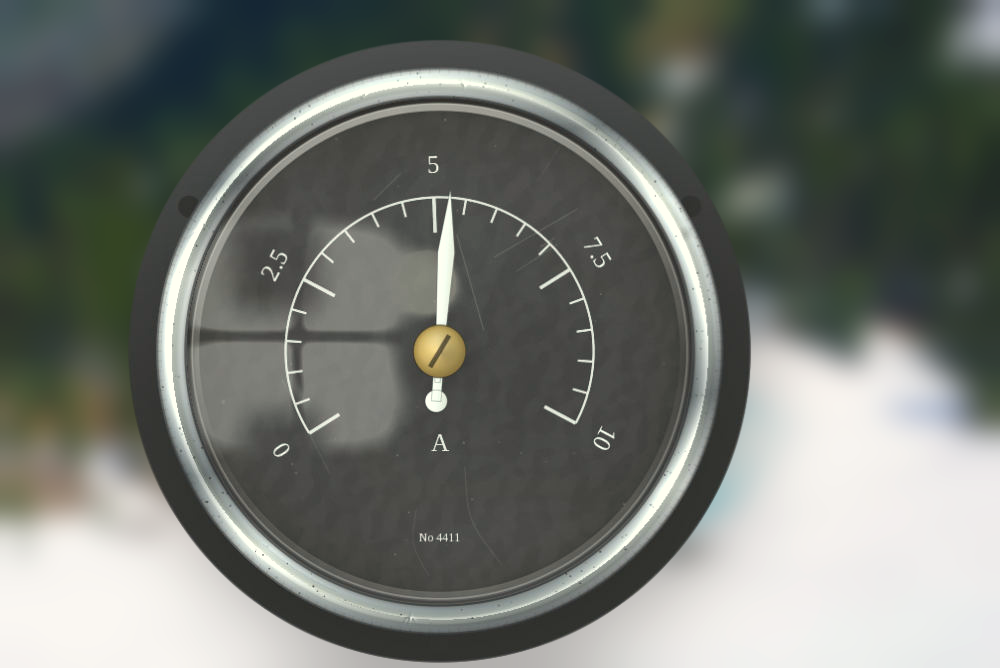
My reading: A 5.25
